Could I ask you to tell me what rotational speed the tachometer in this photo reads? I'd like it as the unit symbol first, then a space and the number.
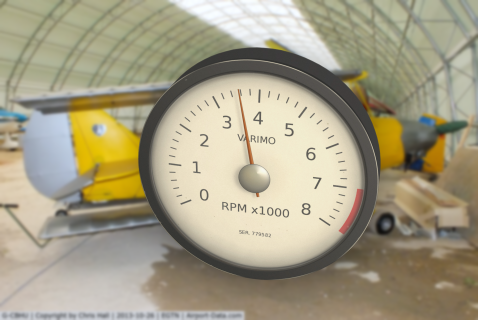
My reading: rpm 3600
